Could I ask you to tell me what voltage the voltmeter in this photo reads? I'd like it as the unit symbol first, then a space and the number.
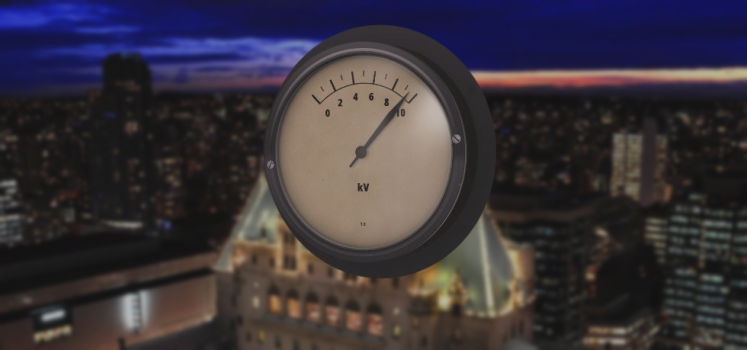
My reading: kV 9.5
